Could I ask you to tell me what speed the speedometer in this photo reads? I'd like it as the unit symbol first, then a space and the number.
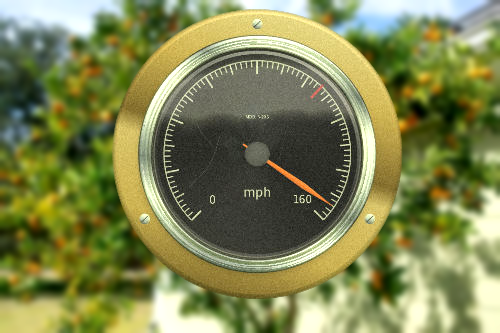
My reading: mph 154
